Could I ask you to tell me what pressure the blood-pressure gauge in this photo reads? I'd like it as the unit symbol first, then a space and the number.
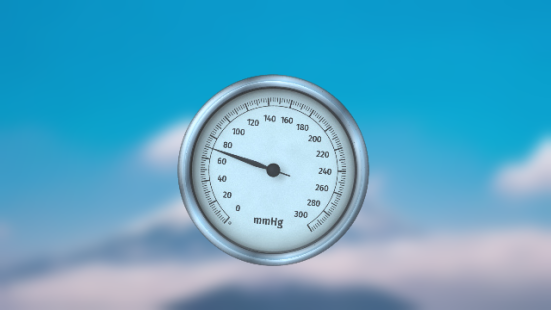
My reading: mmHg 70
